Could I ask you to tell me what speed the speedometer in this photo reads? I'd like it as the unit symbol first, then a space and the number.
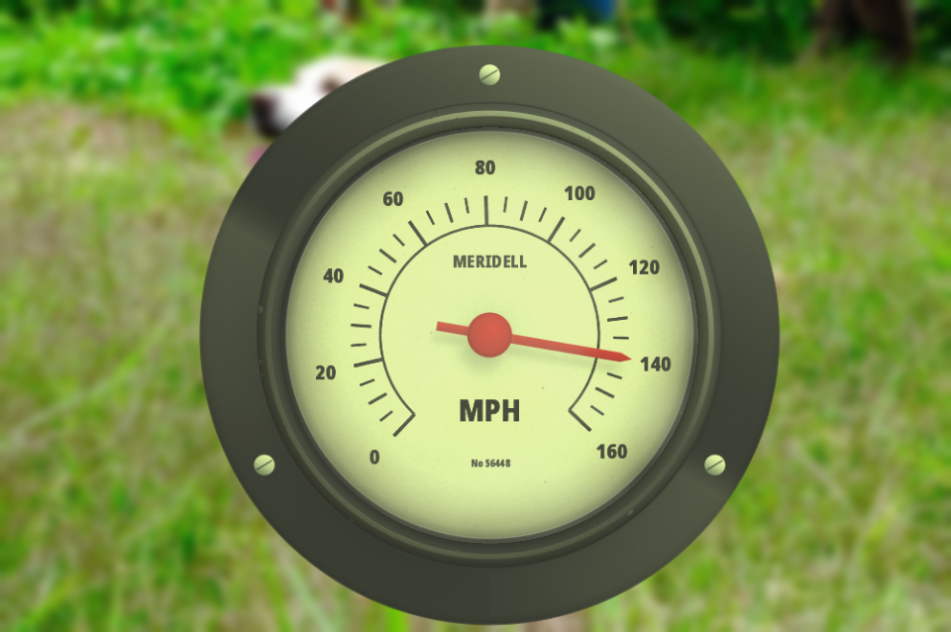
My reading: mph 140
